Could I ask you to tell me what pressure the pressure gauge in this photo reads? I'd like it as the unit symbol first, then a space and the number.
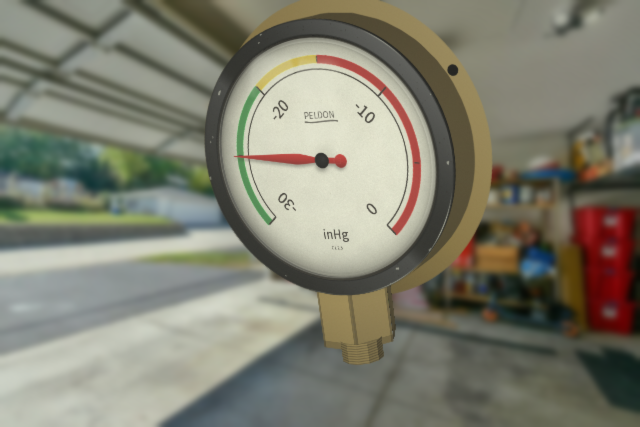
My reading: inHg -25
